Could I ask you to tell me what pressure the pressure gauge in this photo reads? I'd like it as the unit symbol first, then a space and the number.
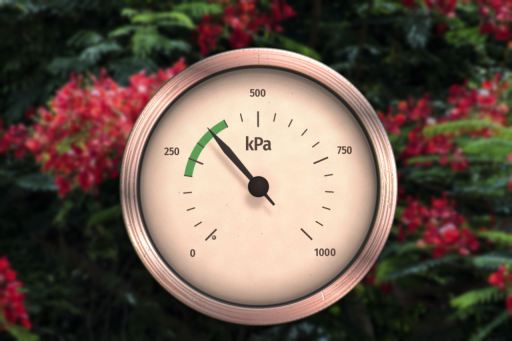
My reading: kPa 350
